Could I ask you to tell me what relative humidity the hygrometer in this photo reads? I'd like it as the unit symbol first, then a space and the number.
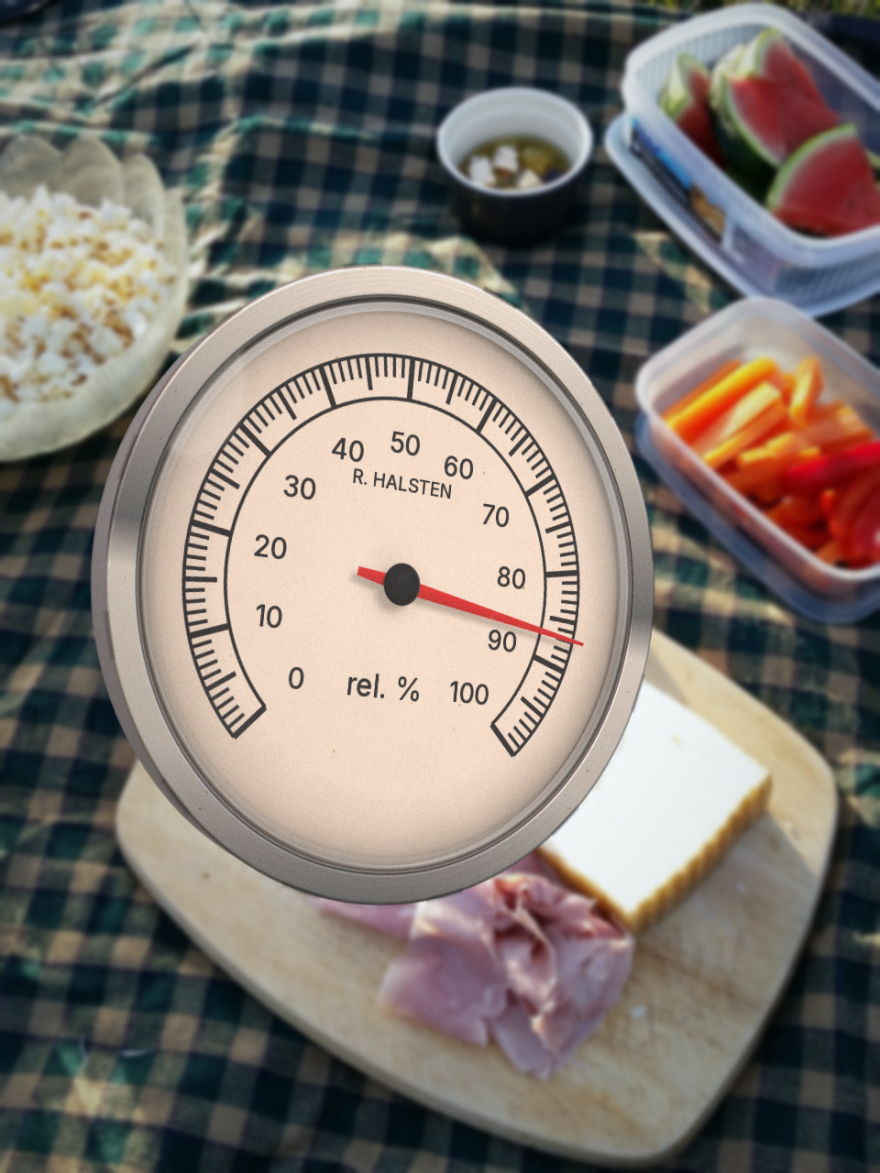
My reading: % 87
